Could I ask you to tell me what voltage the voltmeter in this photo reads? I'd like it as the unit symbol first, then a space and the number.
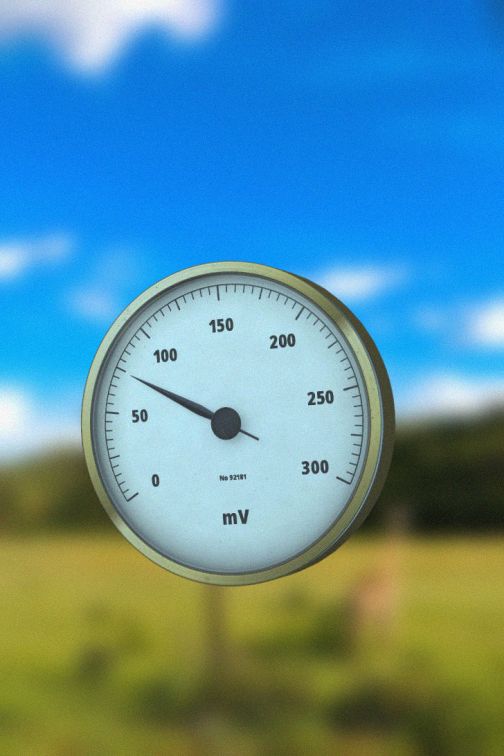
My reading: mV 75
